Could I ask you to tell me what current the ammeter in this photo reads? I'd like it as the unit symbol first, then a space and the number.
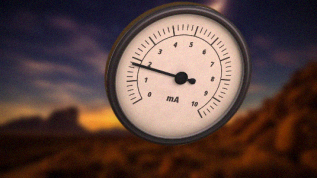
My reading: mA 1.8
